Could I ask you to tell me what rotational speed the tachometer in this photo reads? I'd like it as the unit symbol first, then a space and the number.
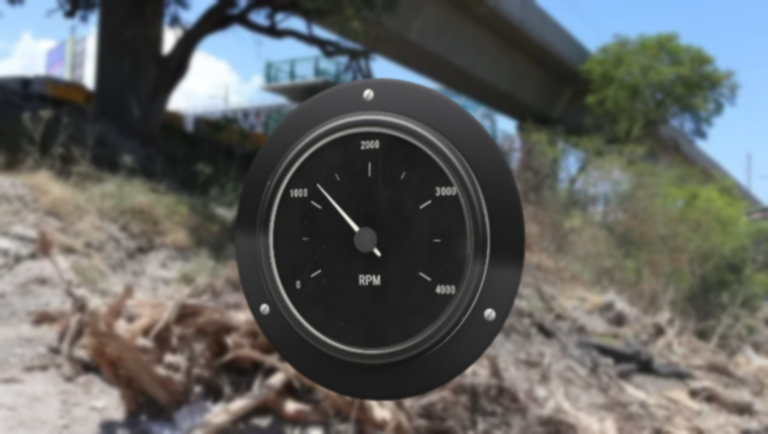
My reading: rpm 1250
